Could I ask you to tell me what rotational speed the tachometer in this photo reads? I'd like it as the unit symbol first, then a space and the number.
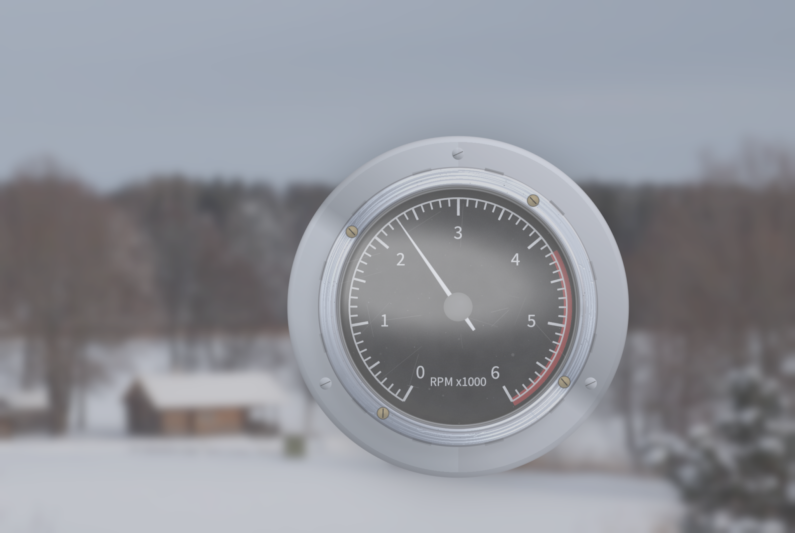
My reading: rpm 2300
